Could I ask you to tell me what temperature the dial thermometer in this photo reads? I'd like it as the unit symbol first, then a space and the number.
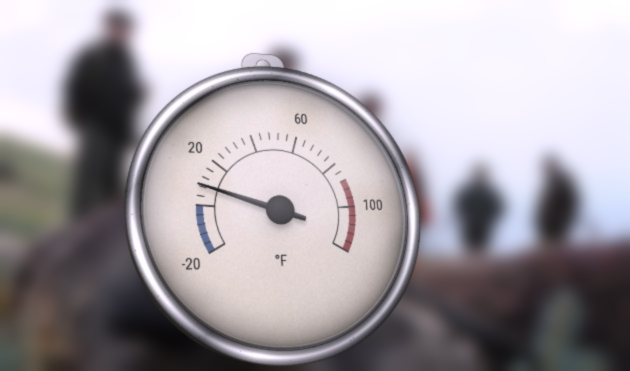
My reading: °F 8
